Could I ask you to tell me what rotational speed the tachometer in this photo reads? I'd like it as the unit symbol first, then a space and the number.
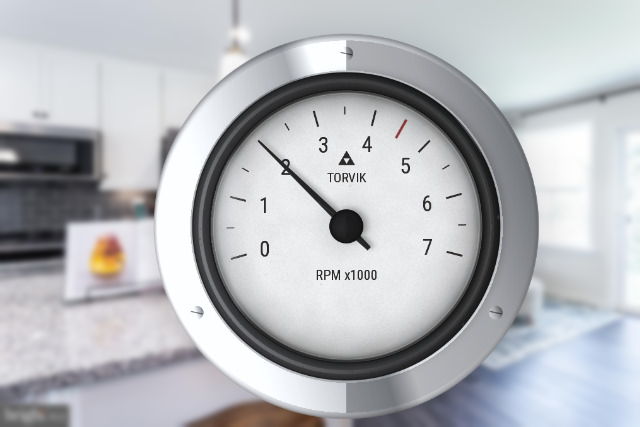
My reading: rpm 2000
